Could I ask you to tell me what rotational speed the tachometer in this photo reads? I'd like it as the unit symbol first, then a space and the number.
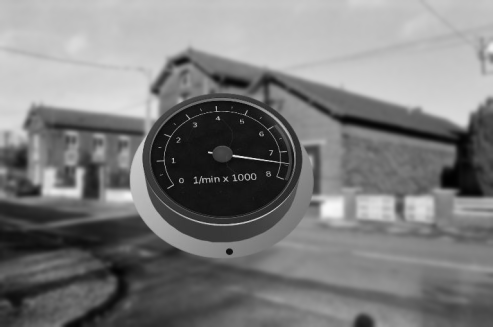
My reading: rpm 7500
